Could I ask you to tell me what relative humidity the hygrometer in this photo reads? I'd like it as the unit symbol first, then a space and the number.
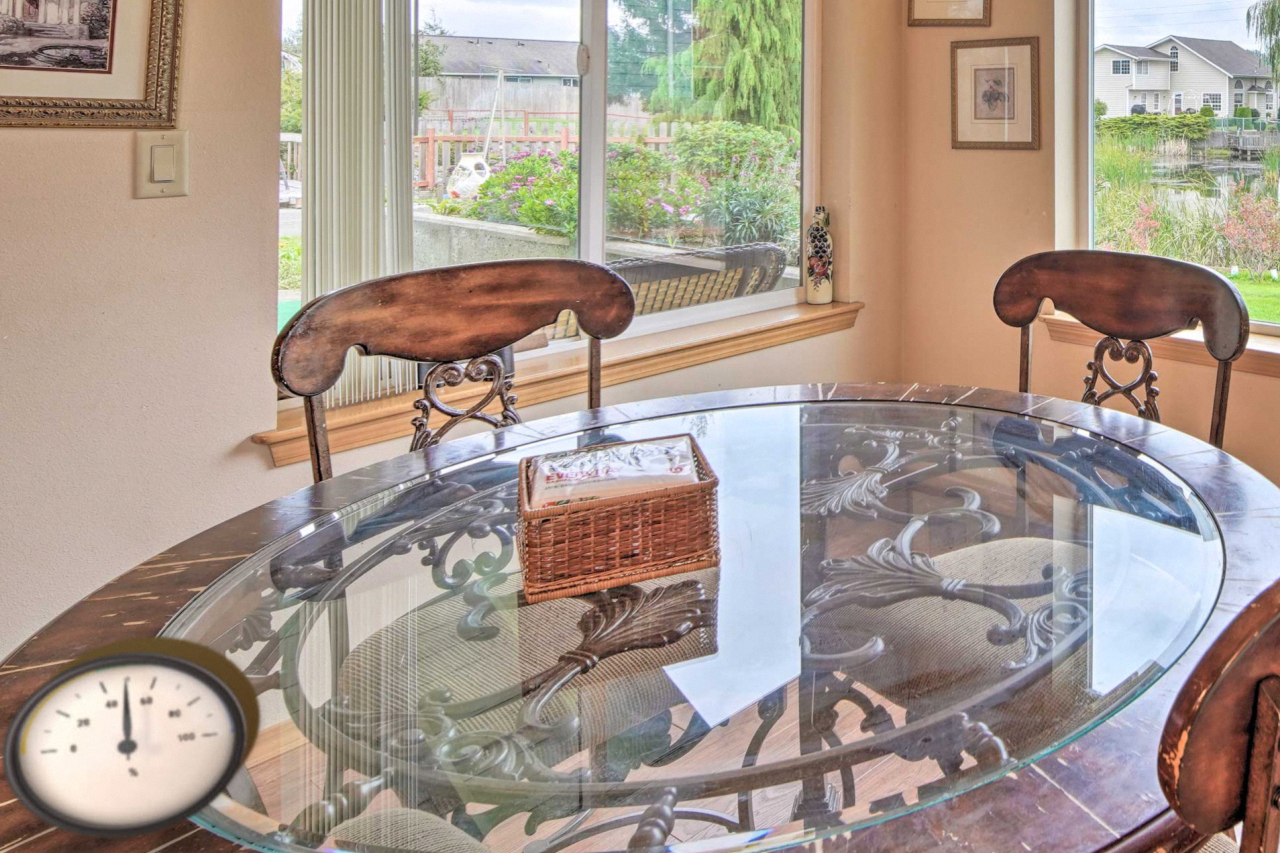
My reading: % 50
